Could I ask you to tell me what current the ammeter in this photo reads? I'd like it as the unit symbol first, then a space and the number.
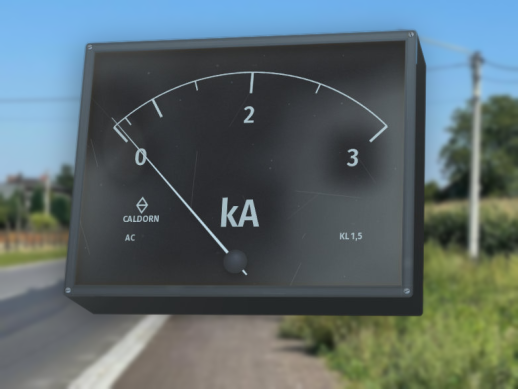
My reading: kA 0.25
